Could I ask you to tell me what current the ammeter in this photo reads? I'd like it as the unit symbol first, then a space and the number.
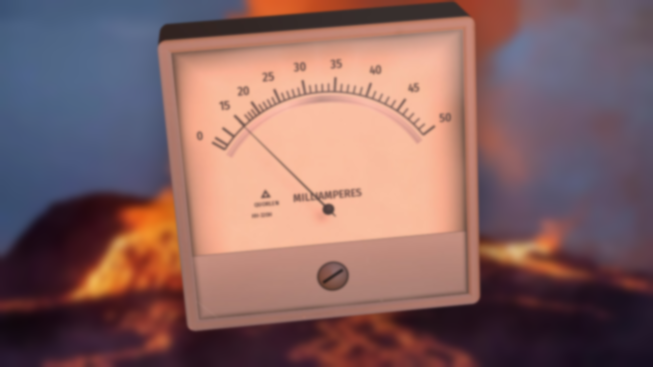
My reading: mA 15
